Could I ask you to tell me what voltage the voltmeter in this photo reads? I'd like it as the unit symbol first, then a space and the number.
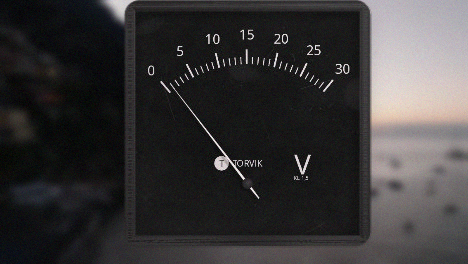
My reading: V 1
